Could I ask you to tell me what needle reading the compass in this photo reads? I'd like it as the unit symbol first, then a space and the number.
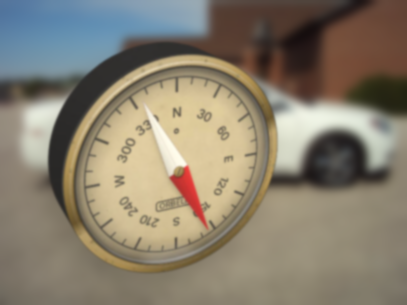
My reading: ° 155
